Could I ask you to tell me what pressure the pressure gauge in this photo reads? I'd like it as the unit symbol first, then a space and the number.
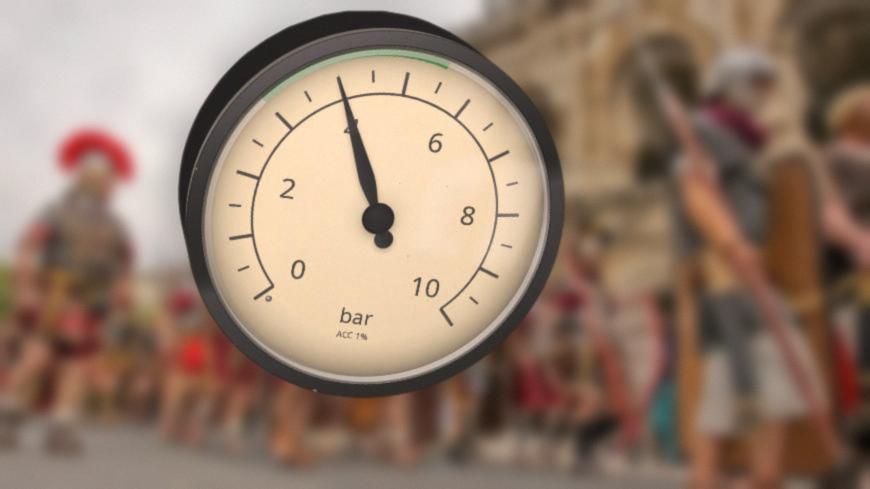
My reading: bar 4
